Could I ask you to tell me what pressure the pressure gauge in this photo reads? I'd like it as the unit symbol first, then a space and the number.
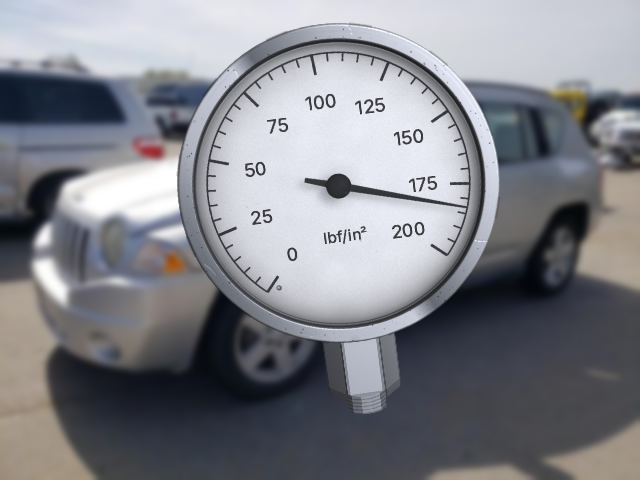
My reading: psi 182.5
